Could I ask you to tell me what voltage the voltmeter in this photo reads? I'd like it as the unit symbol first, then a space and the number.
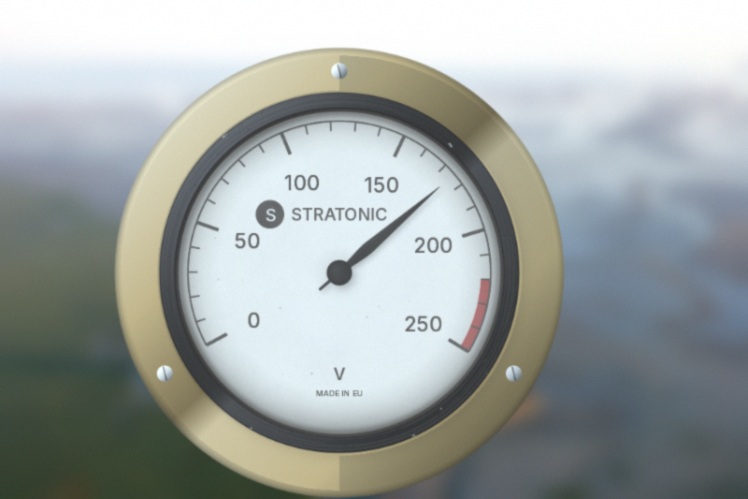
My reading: V 175
